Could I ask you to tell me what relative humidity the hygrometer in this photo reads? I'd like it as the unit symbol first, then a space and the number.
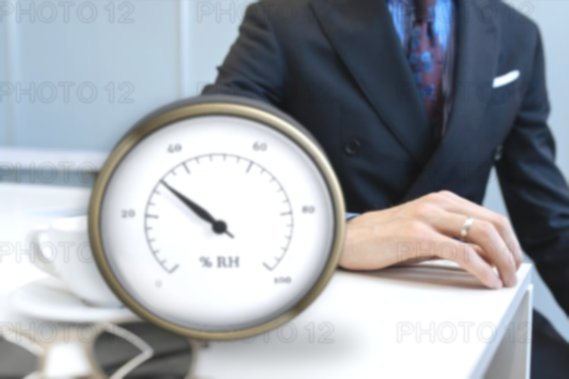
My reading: % 32
